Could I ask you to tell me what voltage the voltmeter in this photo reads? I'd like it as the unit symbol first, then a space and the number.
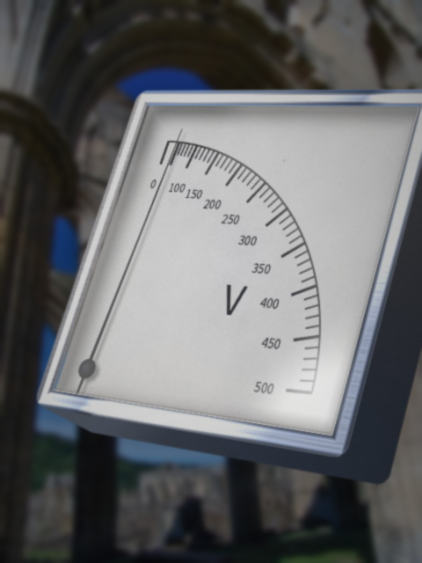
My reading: V 50
